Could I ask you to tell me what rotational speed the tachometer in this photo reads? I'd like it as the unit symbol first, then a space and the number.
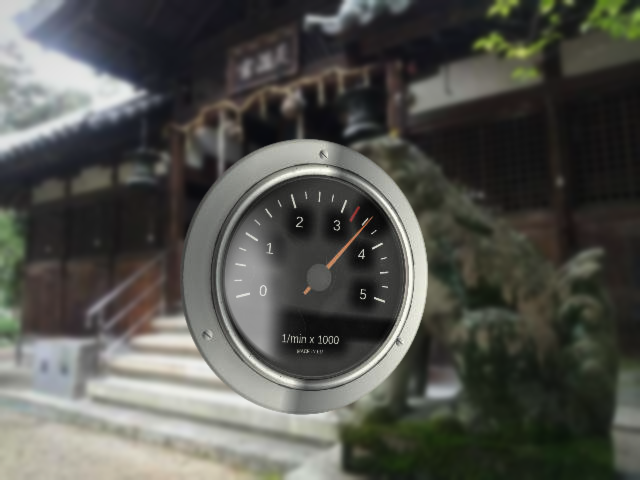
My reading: rpm 3500
